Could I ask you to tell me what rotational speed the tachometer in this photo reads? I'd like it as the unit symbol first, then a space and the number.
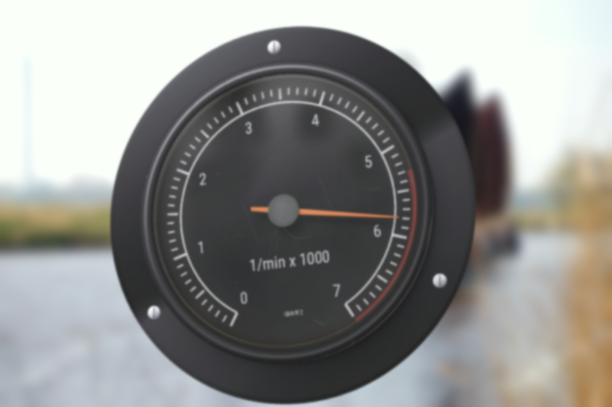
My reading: rpm 5800
